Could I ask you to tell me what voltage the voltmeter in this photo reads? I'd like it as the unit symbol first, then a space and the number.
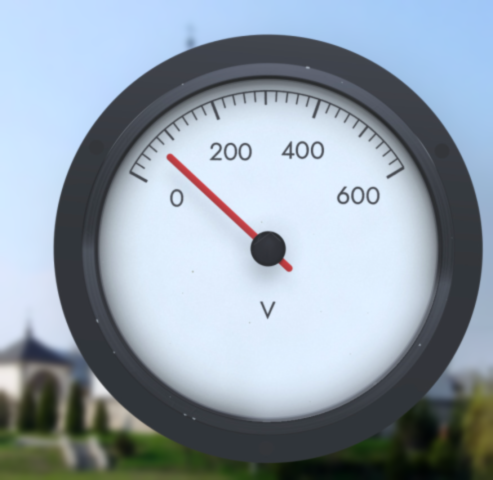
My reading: V 70
